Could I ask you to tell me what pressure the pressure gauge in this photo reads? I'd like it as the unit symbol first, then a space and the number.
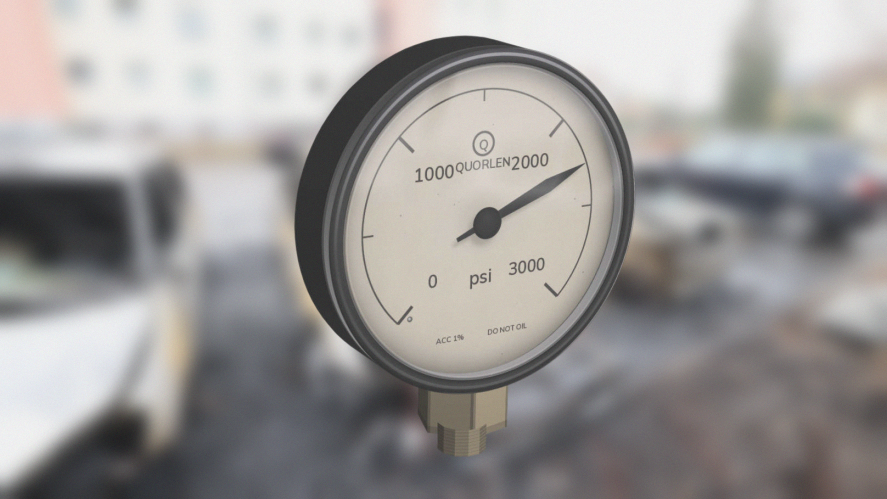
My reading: psi 2250
